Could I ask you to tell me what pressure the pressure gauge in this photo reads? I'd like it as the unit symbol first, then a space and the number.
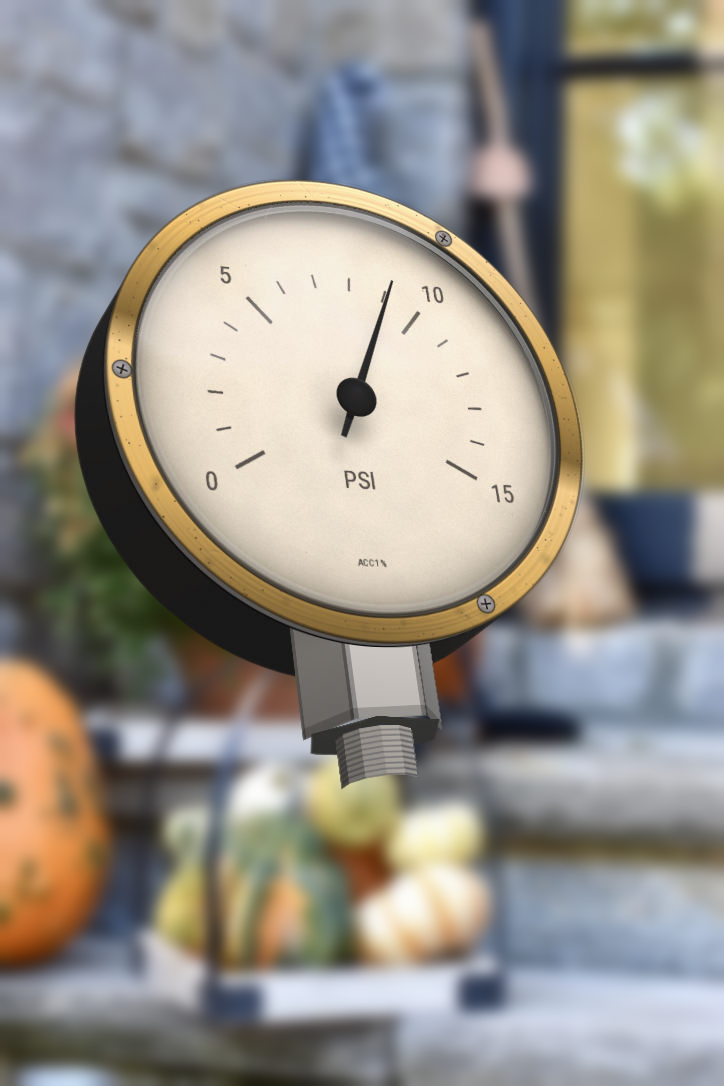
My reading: psi 9
